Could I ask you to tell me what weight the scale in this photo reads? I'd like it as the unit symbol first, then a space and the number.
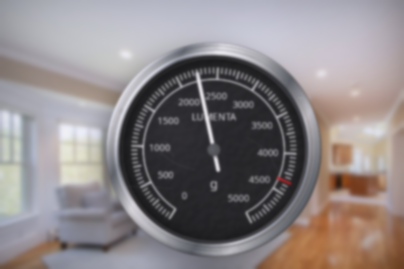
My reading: g 2250
